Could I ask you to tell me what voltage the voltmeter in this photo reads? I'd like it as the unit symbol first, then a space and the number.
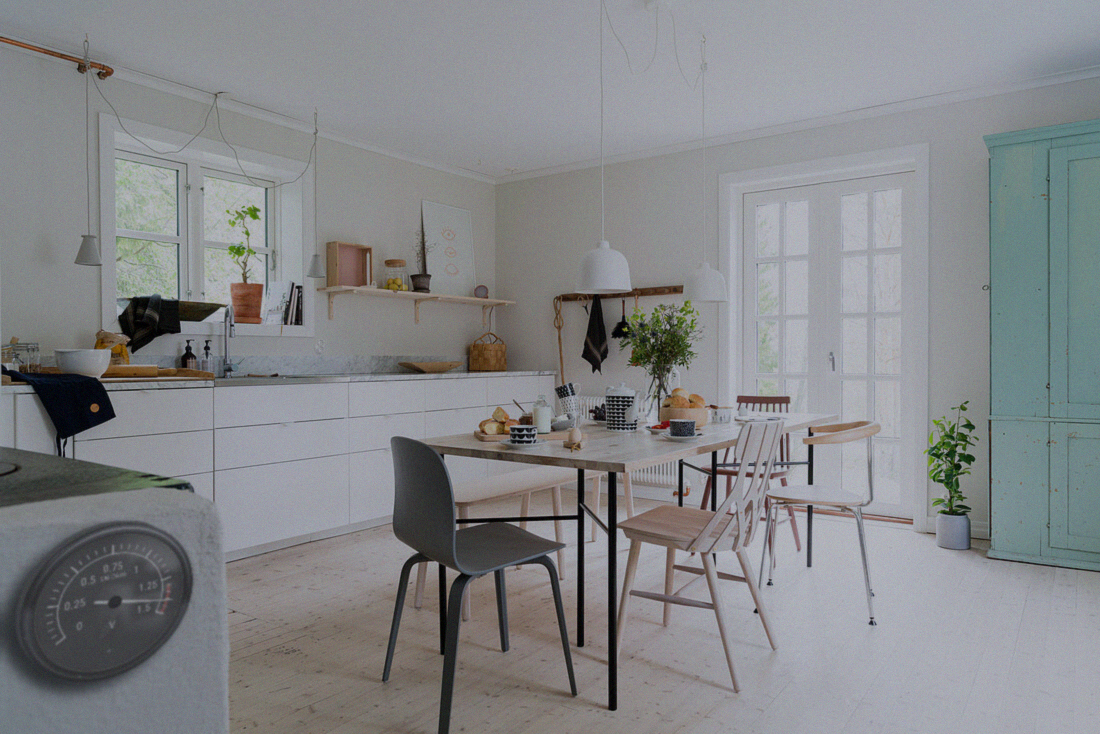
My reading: V 1.4
